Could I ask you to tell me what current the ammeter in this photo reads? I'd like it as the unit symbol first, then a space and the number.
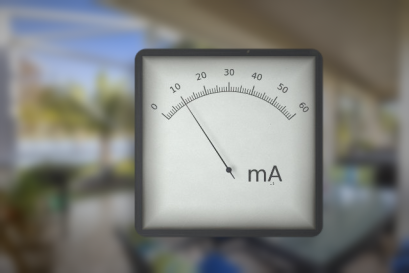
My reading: mA 10
